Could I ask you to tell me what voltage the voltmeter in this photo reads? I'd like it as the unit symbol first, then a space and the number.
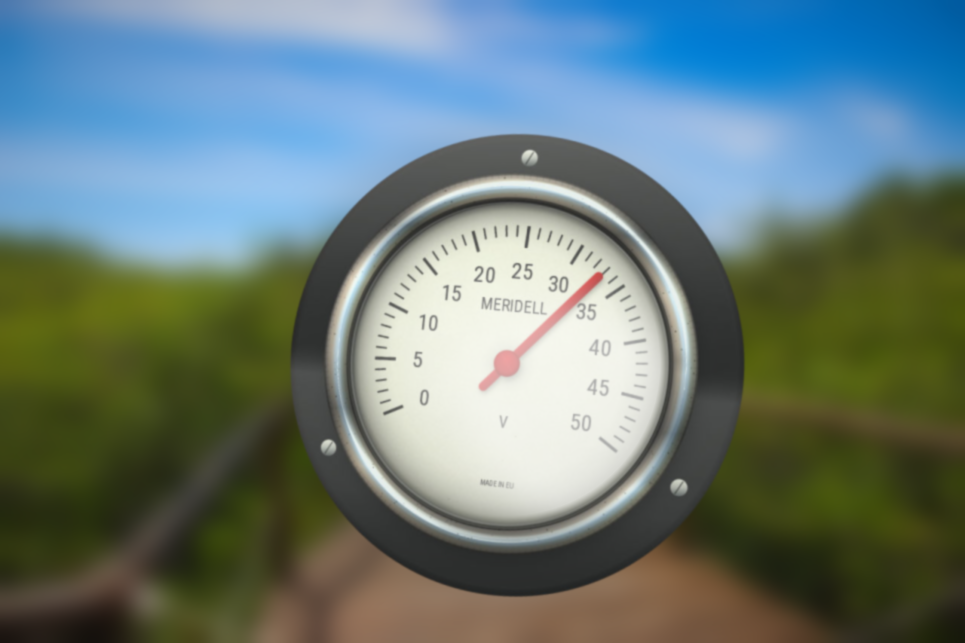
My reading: V 33
